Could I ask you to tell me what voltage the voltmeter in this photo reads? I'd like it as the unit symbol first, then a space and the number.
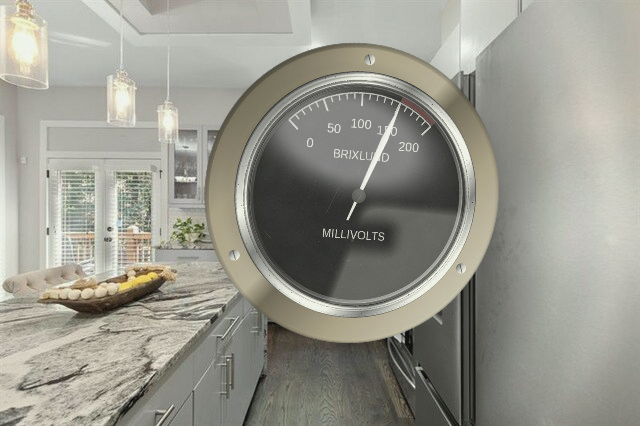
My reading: mV 150
